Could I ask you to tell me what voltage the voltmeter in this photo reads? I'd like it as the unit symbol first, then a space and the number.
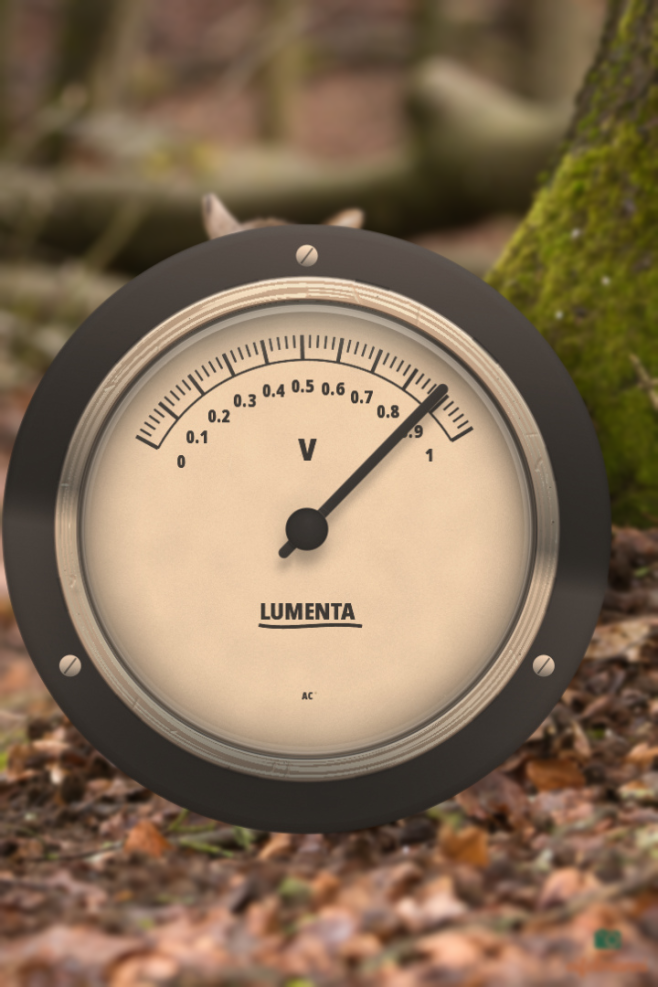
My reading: V 0.88
